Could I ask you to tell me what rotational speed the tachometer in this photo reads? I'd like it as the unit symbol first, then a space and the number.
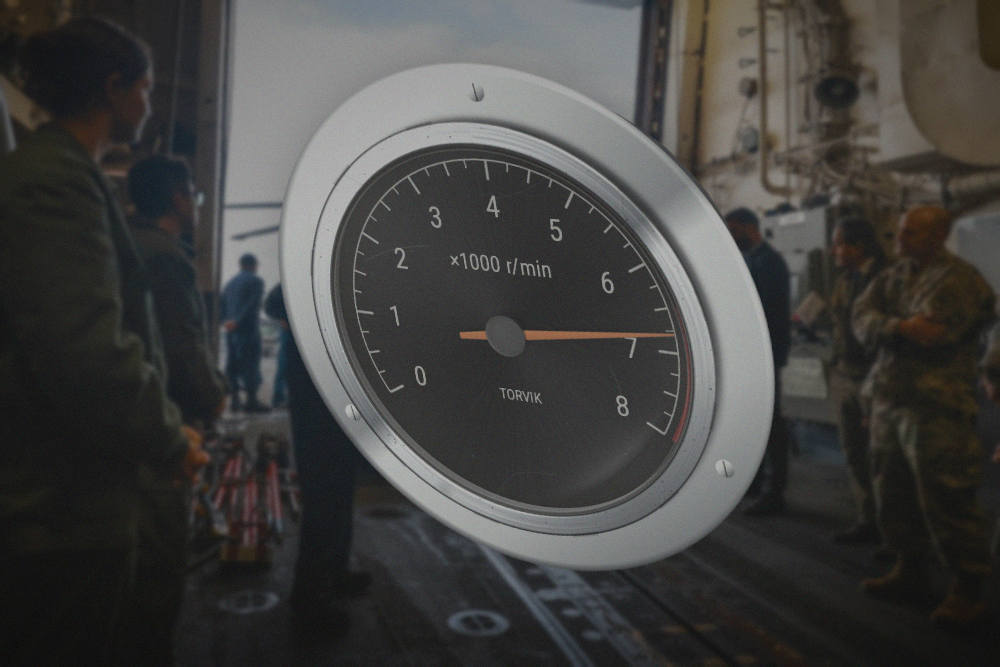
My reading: rpm 6750
